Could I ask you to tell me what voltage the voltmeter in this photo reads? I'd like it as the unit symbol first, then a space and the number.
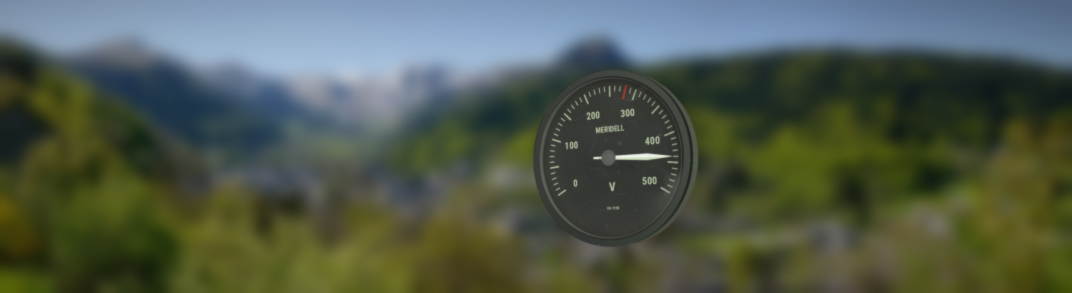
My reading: V 440
